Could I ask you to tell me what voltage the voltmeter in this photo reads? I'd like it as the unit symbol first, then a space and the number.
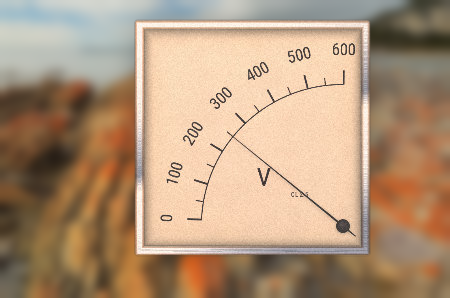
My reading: V 250
